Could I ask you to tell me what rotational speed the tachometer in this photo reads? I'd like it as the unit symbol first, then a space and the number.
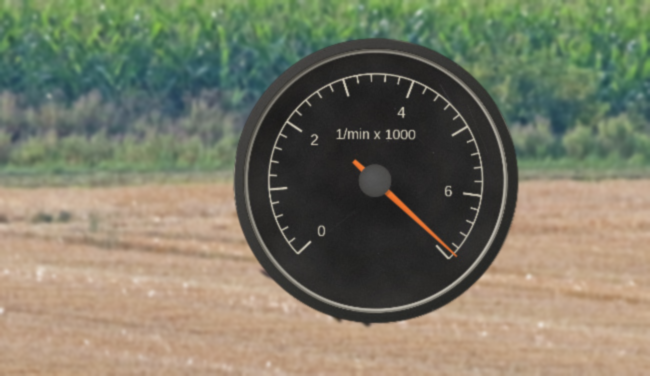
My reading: rpm 6900
